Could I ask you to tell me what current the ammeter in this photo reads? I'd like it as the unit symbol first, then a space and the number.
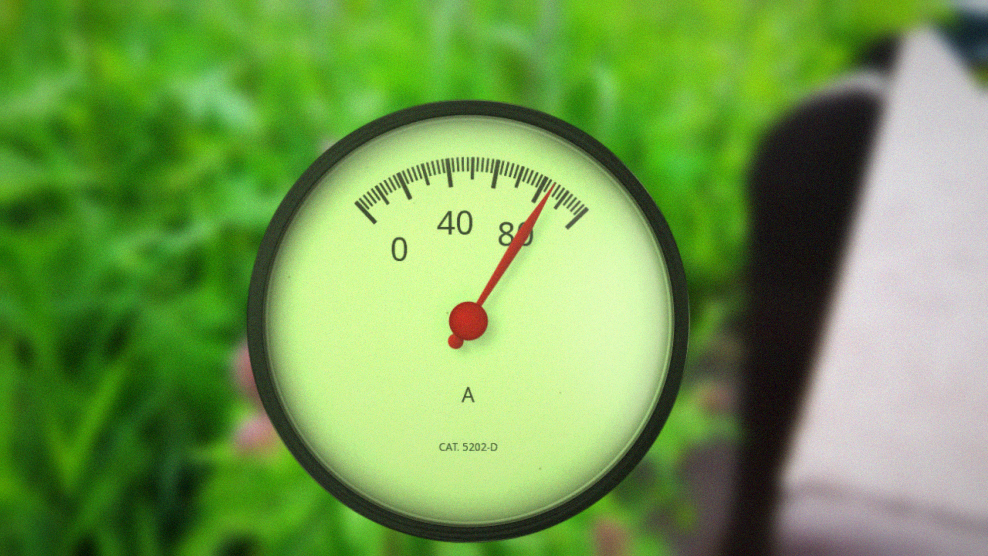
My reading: A 84
